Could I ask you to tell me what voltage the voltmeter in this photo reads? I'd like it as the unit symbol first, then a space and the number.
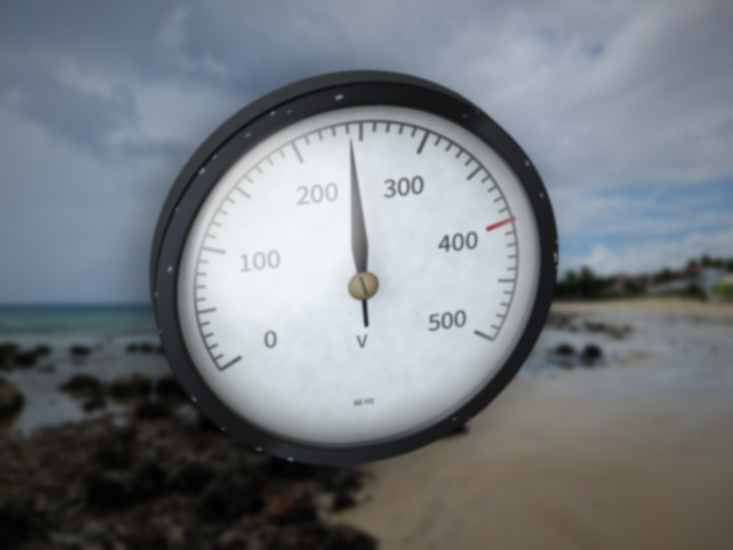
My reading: V 240
